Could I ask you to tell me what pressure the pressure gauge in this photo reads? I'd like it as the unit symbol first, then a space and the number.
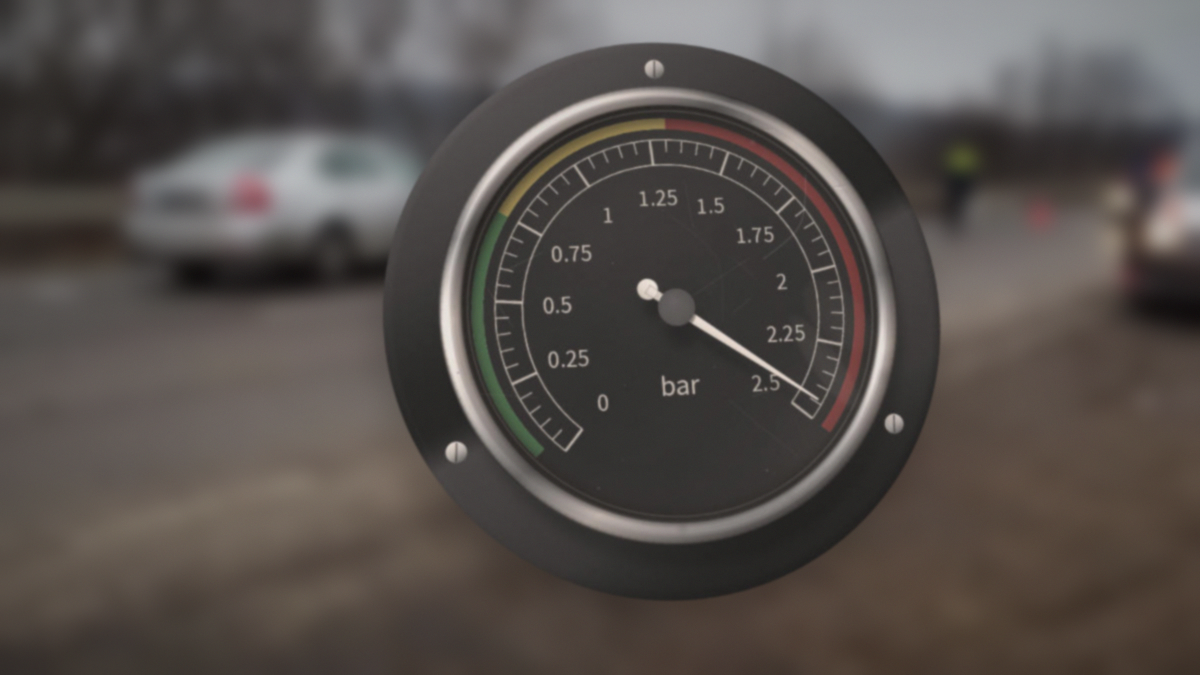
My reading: bar 2.45
